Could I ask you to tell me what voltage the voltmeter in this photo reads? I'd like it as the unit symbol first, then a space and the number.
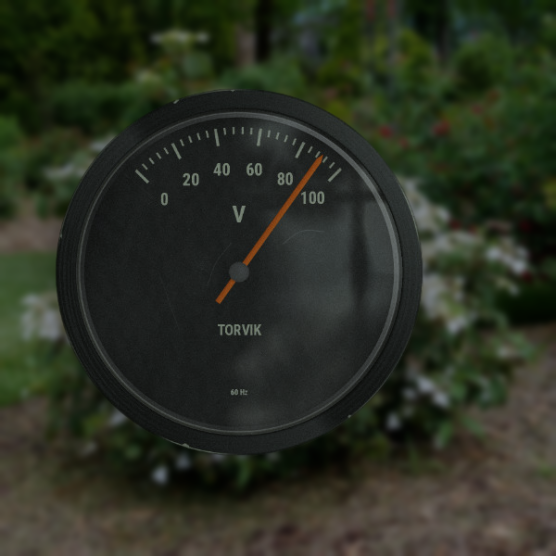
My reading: V 90
